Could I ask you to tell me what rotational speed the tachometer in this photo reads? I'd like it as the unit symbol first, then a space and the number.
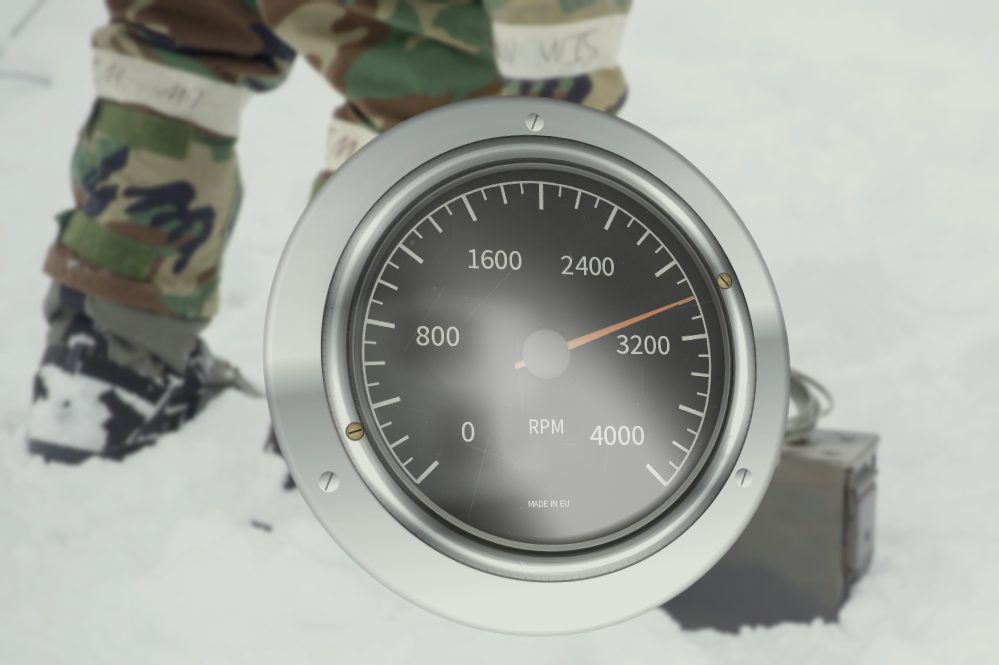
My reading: rpm 3000
